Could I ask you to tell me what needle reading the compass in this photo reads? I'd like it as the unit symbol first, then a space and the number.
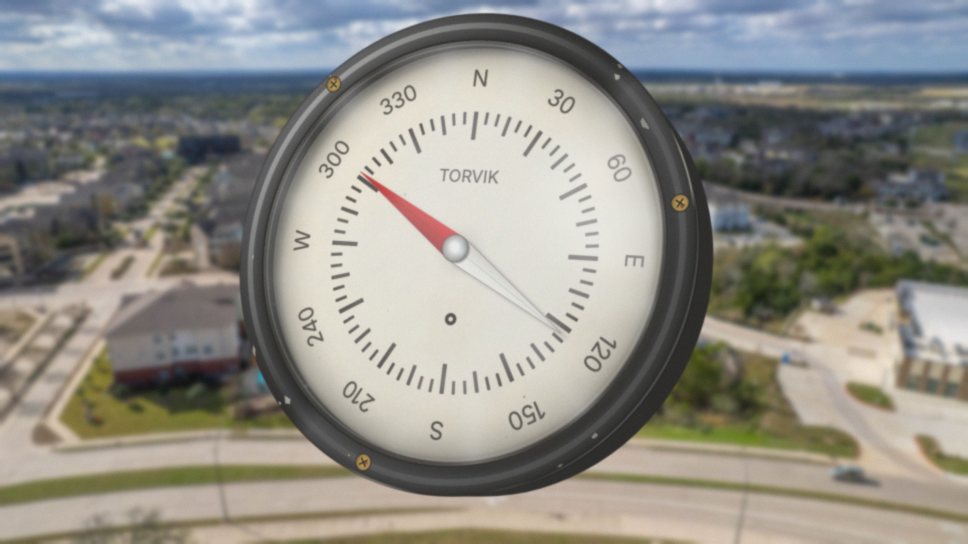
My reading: ° 302.5
